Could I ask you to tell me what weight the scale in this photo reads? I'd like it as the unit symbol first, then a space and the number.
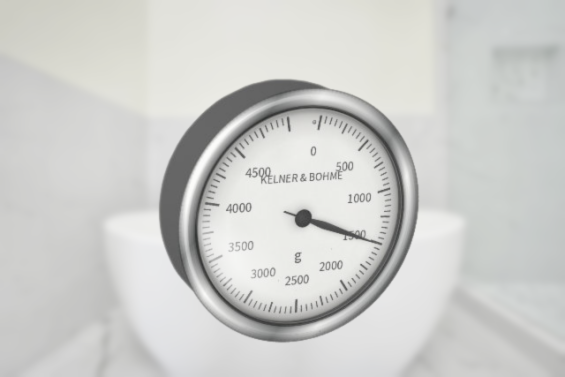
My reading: g 1500
